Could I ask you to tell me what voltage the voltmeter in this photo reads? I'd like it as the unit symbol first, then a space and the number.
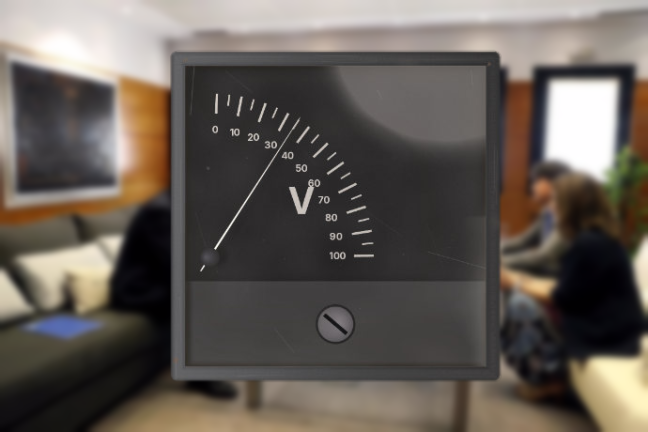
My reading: V 35
